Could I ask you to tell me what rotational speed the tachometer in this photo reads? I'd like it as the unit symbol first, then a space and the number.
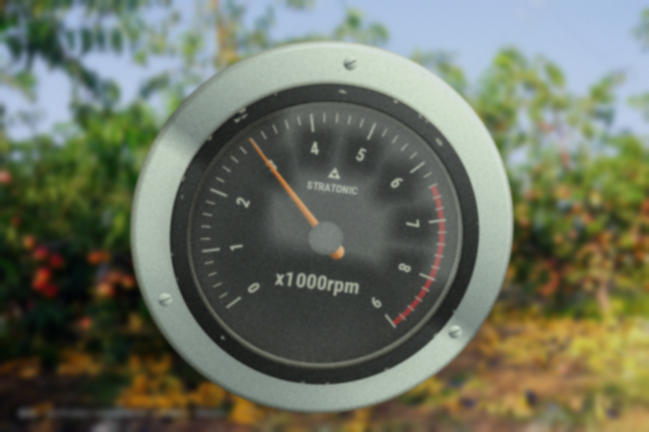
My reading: rpm 3000
